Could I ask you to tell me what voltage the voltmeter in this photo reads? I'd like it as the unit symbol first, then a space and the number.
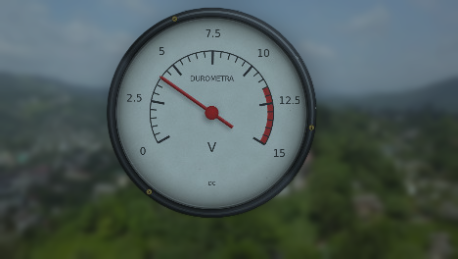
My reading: V 4
